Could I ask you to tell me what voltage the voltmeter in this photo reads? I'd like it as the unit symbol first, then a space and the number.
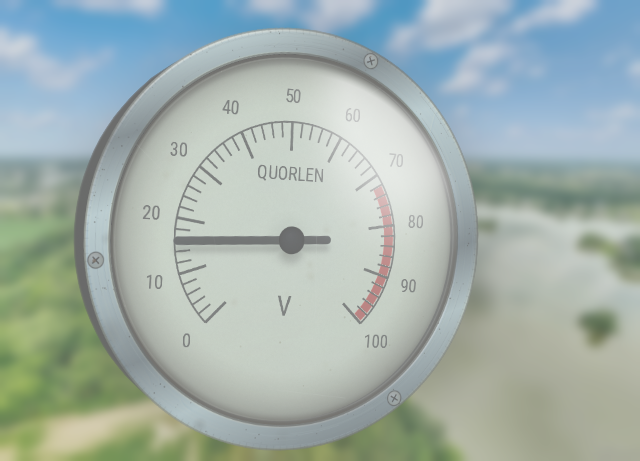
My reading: V 16
